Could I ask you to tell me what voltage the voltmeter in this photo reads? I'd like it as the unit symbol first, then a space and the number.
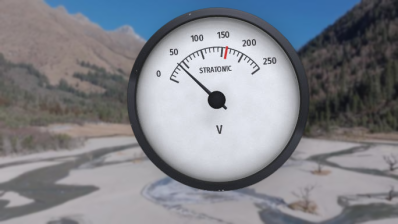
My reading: V 40
